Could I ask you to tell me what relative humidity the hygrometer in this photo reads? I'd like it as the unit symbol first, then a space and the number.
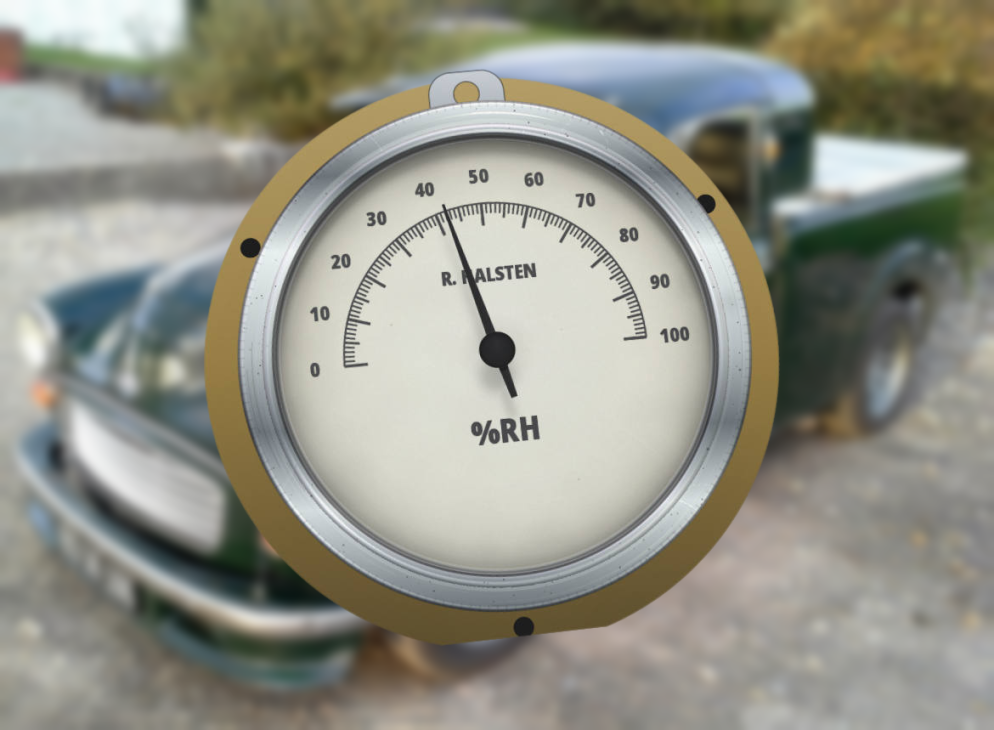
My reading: % 42
